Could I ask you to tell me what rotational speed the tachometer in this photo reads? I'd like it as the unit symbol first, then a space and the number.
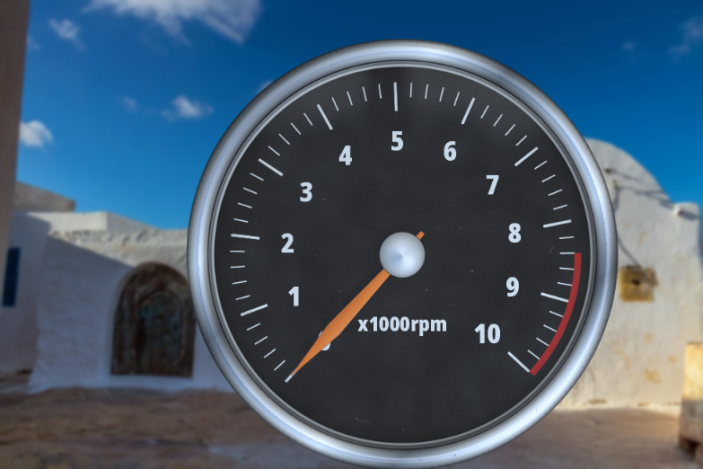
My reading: rpm 0
